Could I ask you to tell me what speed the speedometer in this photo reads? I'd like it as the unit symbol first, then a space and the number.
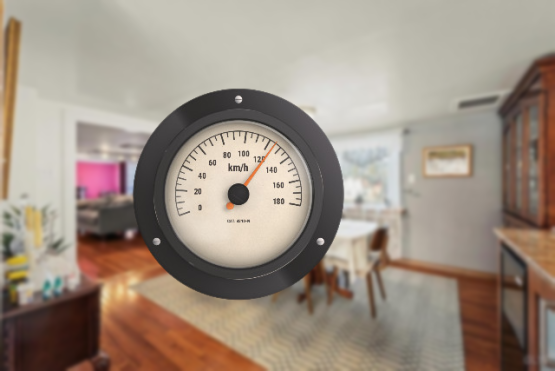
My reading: km/h 125
